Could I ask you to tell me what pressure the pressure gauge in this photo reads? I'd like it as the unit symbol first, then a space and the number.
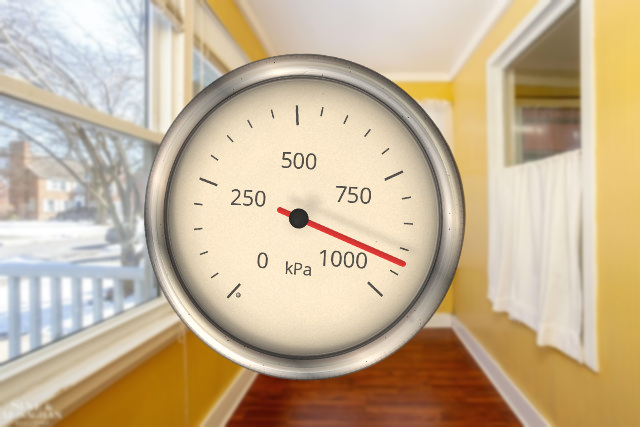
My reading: kPa 925
